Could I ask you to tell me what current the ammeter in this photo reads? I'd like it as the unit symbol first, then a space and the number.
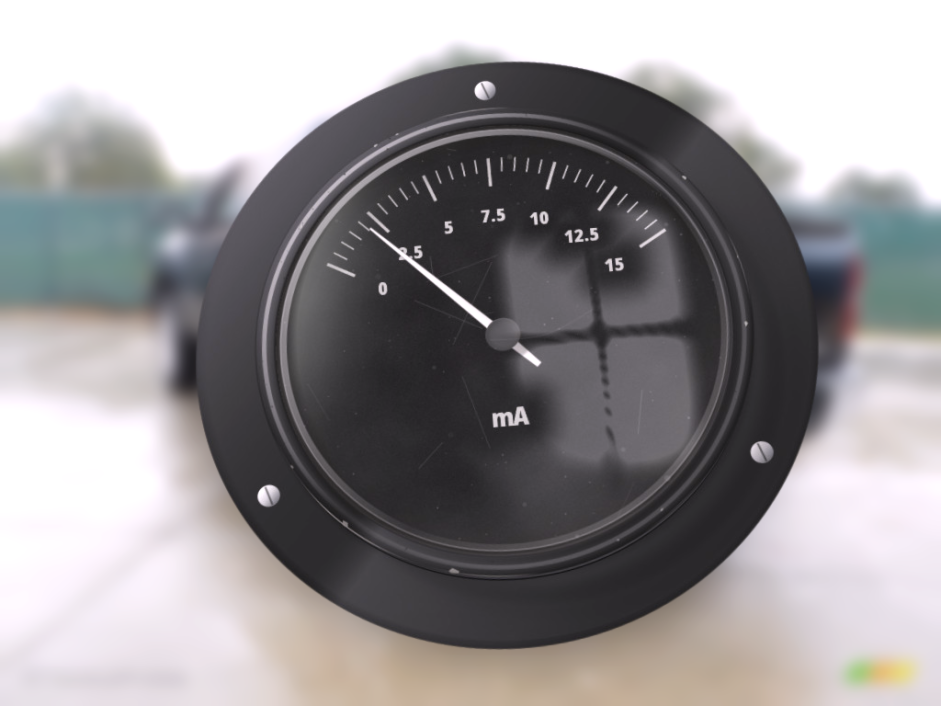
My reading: mA 2
